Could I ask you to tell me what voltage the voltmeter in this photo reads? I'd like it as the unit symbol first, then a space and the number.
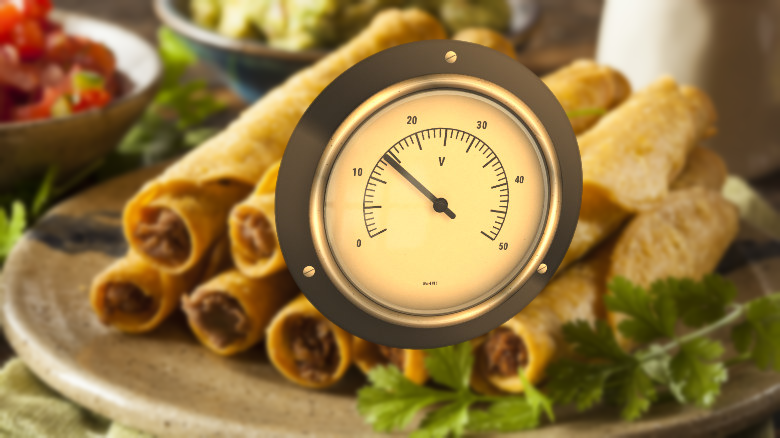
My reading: V 14
